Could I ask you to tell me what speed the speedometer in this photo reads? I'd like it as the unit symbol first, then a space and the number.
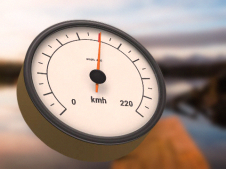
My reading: km/h 120
